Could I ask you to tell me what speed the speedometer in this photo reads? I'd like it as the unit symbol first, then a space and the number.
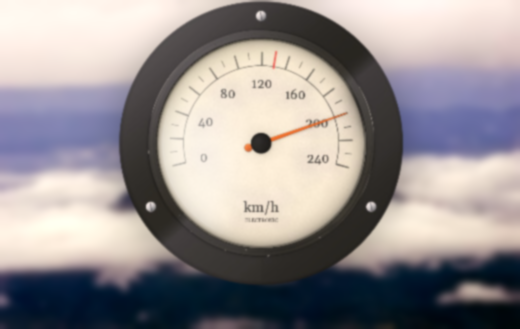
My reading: km/h 200
